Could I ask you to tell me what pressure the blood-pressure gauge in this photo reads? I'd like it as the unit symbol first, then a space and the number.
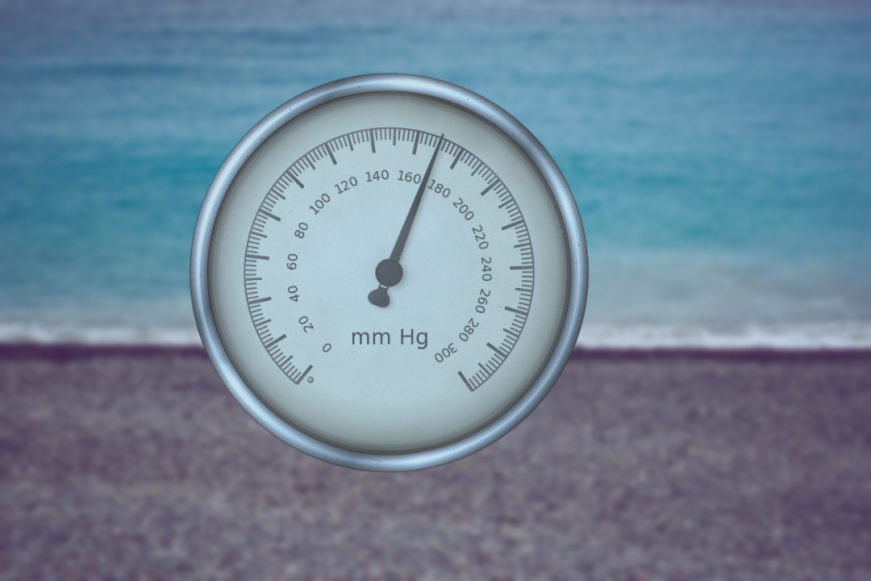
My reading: mmHg 170
